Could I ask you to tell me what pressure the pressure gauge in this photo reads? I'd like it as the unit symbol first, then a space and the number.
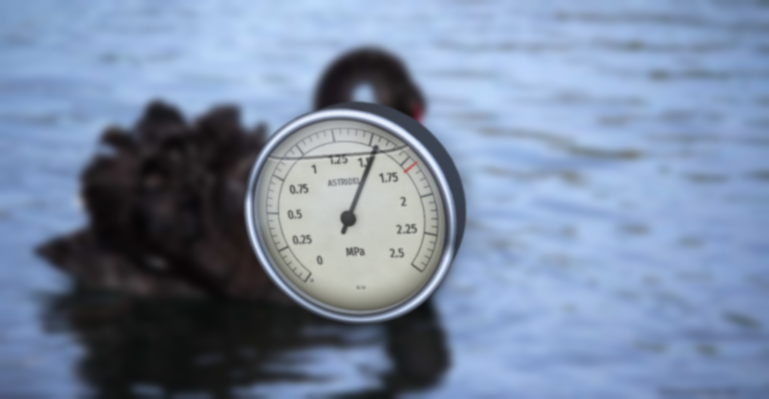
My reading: MPa 1.55
